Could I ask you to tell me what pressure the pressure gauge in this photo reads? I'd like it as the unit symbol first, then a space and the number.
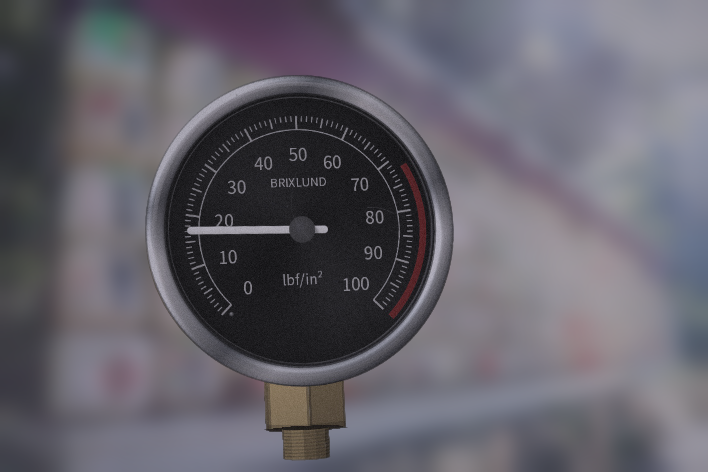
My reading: psi 17
